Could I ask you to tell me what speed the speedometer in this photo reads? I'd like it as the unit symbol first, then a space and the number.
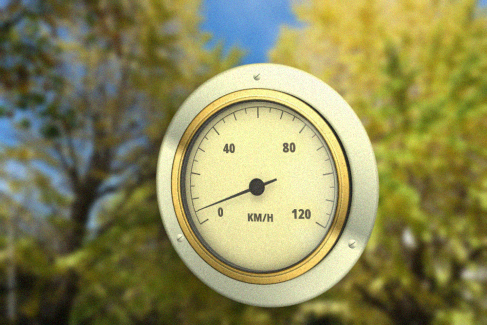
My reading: km/h 5
